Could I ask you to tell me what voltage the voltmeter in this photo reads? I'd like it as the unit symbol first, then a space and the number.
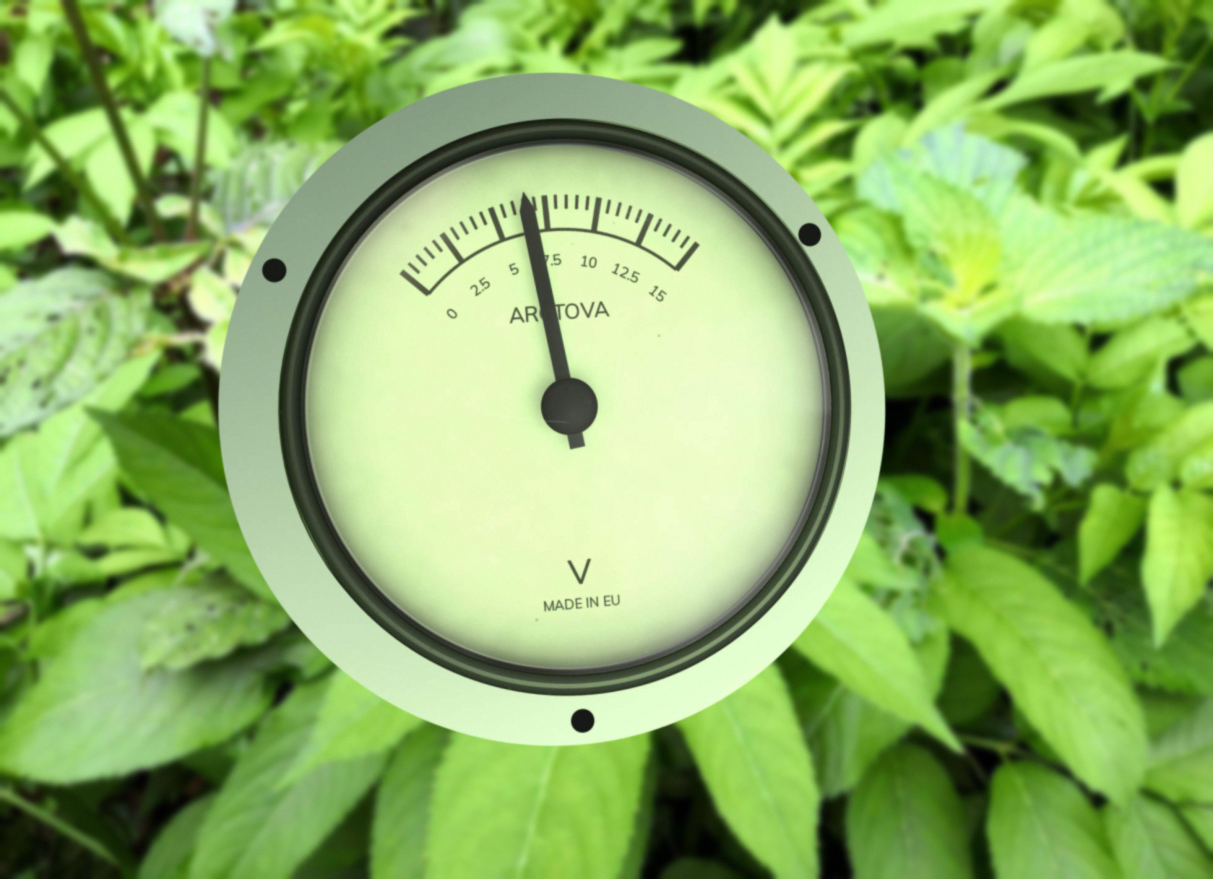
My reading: V 6.5
